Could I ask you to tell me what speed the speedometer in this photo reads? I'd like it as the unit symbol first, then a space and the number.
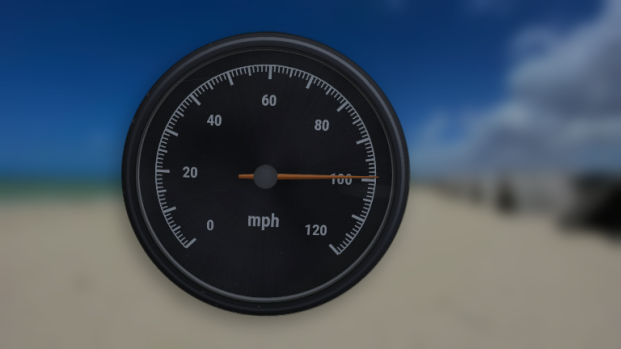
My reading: mph 99
